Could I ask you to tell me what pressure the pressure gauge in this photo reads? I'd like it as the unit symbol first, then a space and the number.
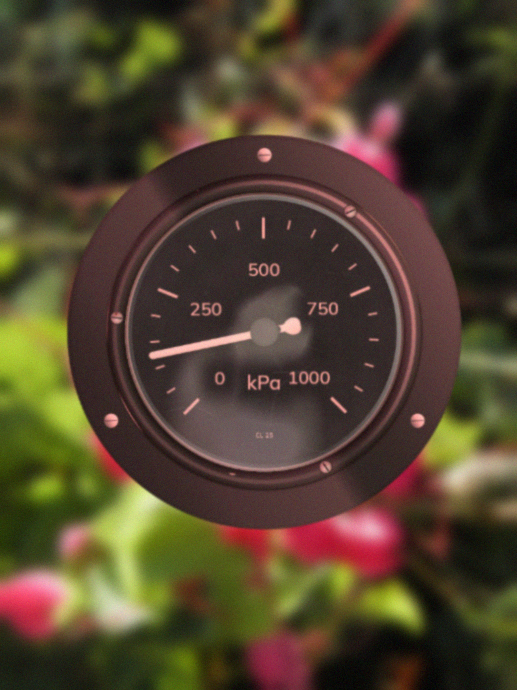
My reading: kPa 125
